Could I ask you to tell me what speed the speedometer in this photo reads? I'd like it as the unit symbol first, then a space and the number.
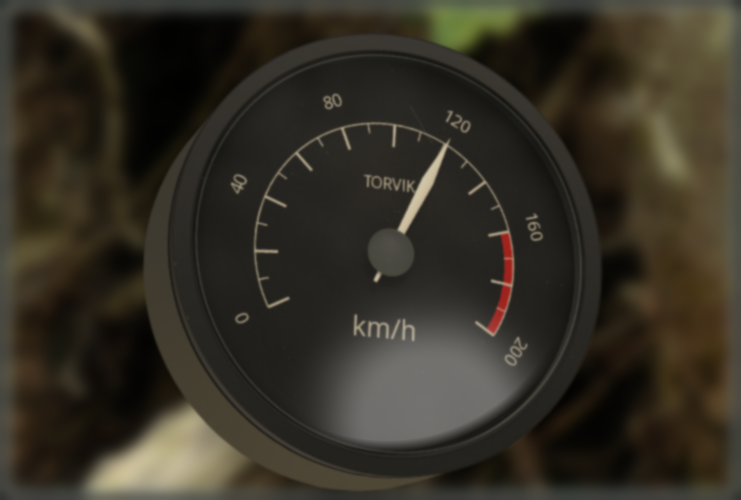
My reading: km/h 120
